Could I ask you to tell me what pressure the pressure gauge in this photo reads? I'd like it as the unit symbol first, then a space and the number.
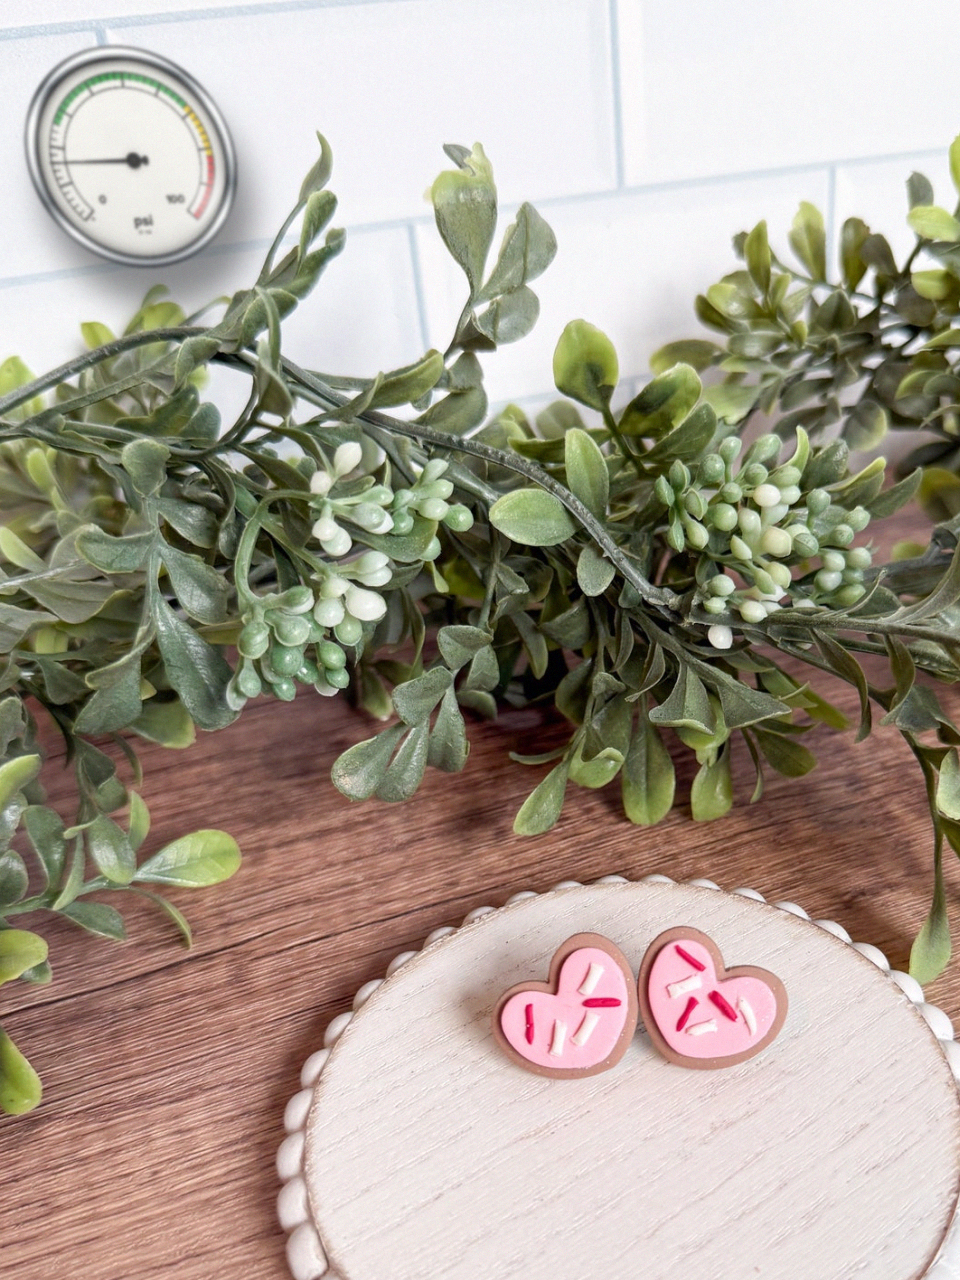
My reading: psi 16
